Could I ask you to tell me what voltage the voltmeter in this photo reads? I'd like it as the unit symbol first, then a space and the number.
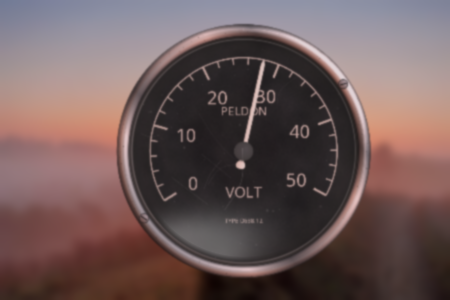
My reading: V 28
